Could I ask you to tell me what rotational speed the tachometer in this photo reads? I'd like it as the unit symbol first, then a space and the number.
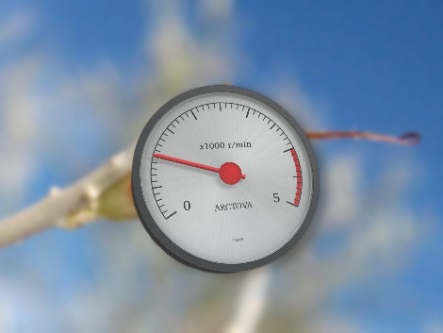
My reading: rpm 1000
